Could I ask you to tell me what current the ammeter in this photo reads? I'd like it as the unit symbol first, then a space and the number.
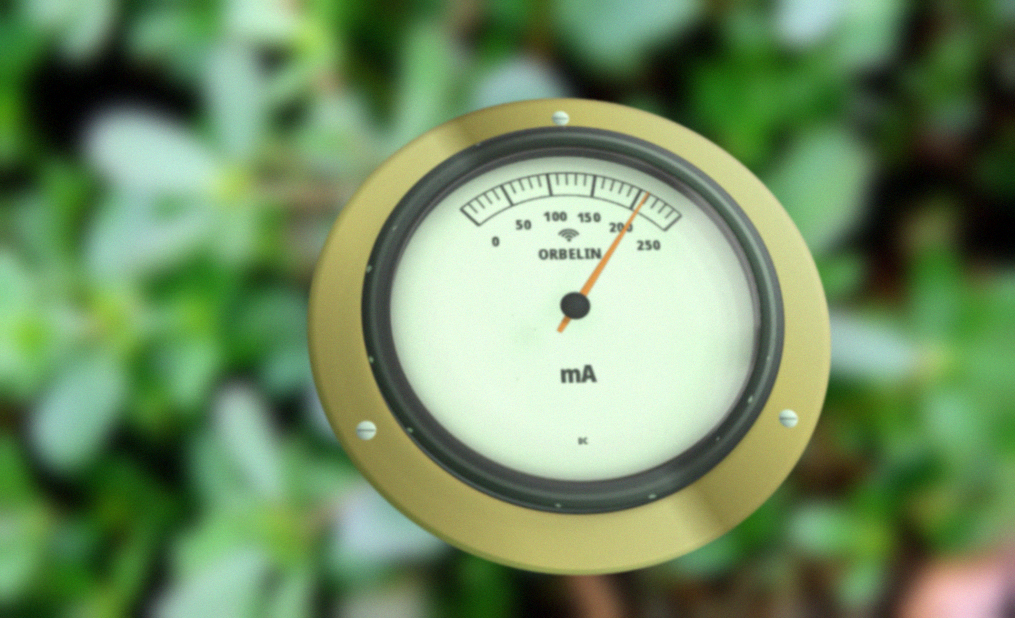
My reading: mA 210
